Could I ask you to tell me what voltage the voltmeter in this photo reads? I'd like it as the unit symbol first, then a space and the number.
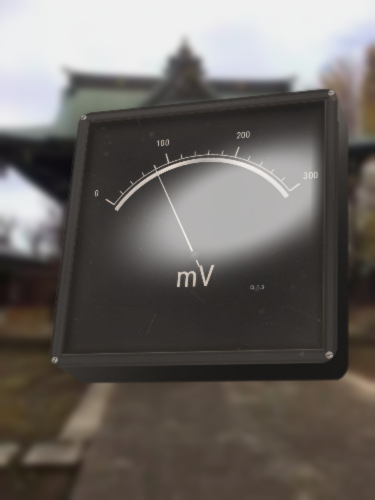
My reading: mV 80
